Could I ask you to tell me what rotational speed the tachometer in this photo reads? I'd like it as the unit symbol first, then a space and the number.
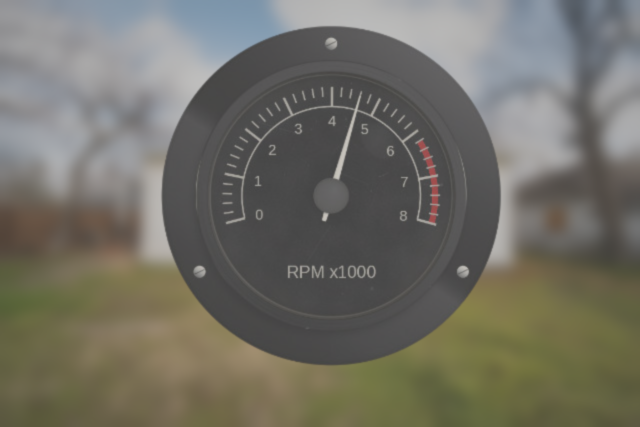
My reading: rpm 4600
